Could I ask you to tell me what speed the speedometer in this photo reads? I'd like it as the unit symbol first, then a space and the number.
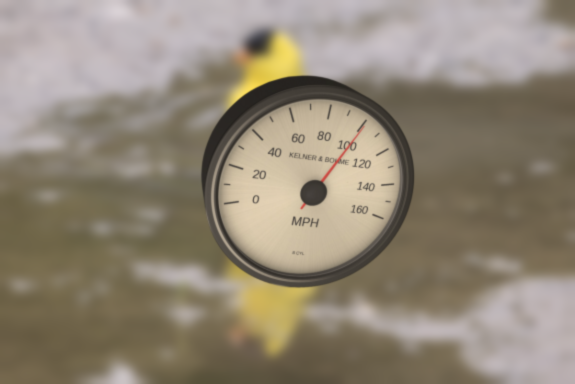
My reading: mph 100
